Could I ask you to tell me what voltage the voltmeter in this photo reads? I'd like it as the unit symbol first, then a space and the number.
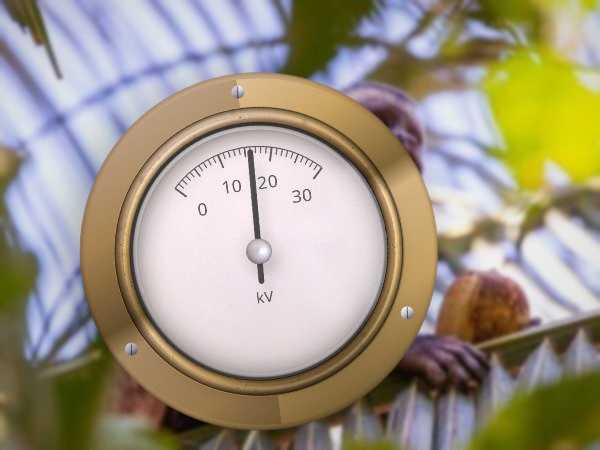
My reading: kV 16
